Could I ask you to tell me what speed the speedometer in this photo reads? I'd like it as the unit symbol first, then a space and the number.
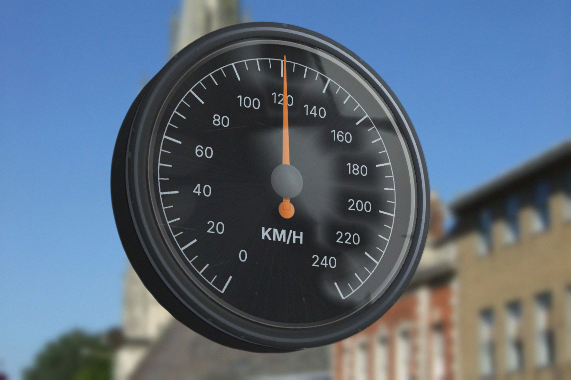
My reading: km/h 120
